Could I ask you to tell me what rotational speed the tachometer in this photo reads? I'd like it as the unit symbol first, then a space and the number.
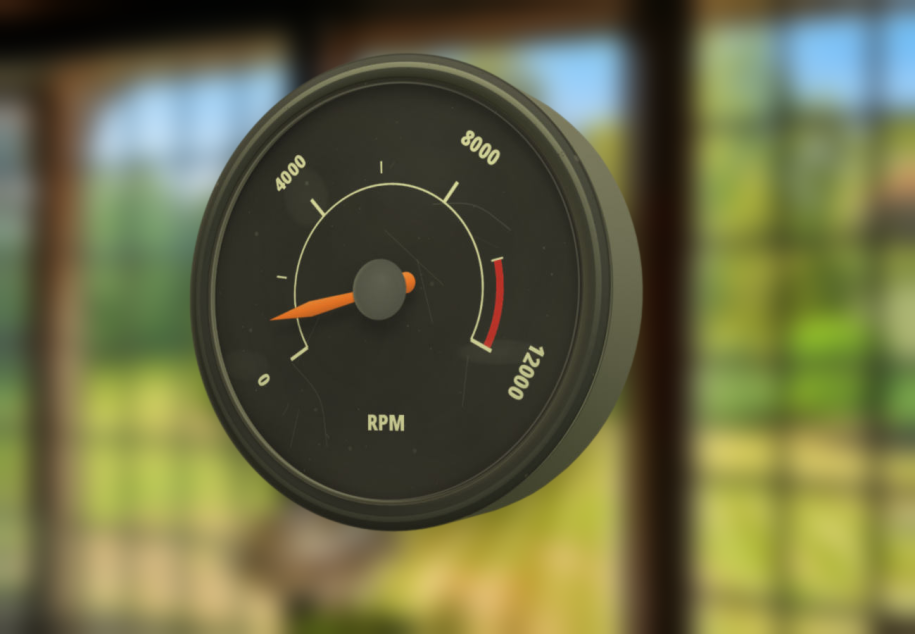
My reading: rpm 1000
